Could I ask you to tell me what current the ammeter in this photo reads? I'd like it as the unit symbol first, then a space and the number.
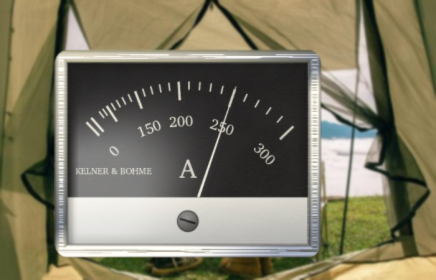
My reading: A 250
